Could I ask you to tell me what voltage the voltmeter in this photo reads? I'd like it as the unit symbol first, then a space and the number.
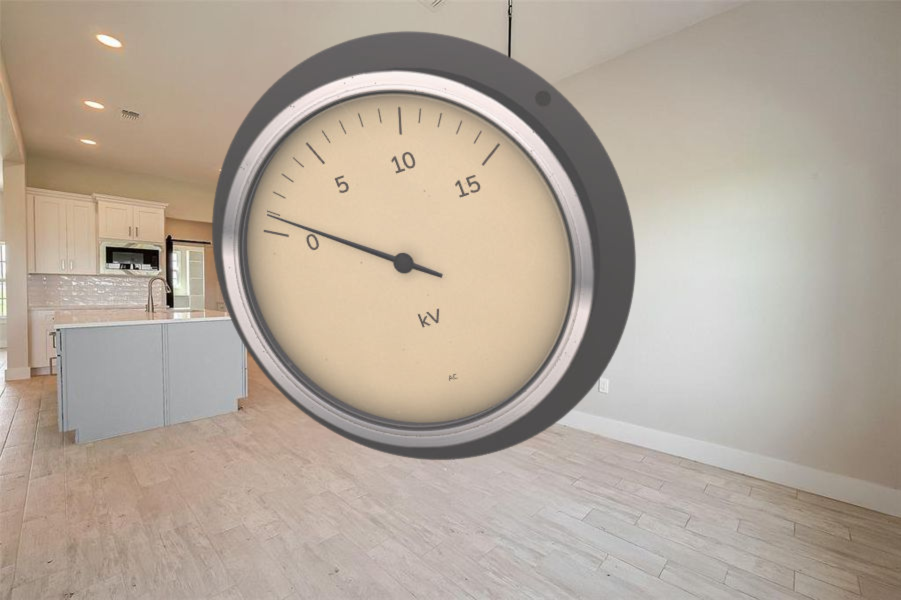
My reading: kV 1
